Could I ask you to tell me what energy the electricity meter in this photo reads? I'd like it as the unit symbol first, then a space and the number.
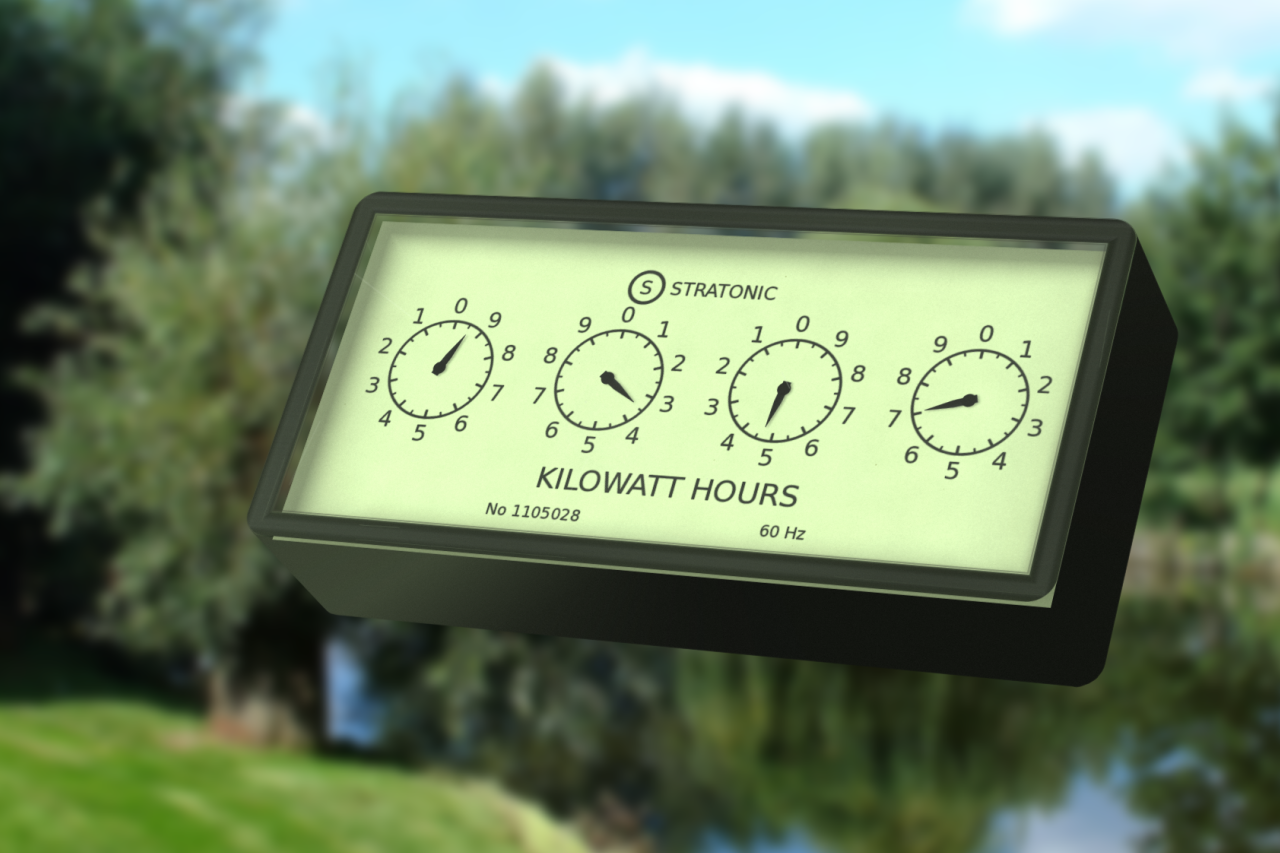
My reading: kWh 9347
